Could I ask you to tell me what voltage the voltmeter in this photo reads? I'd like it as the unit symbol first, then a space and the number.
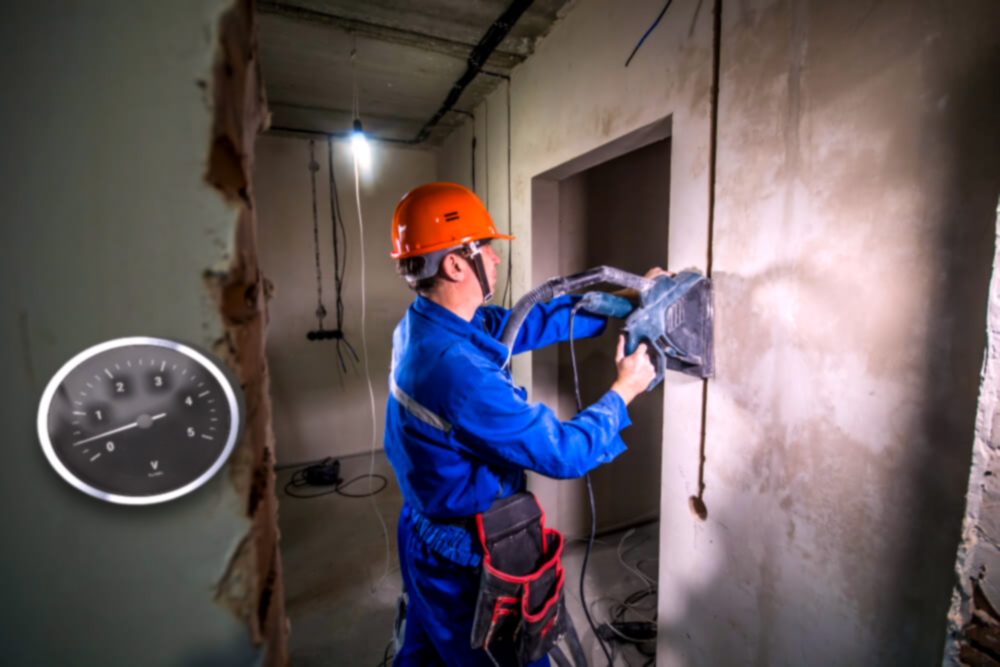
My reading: V 0.4
